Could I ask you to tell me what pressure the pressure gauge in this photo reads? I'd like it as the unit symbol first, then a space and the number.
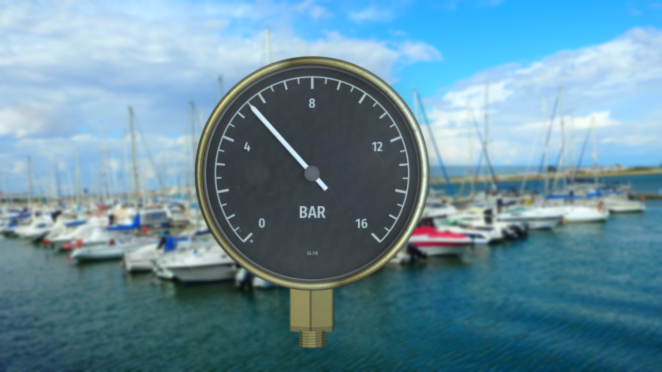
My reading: bar 5.5
